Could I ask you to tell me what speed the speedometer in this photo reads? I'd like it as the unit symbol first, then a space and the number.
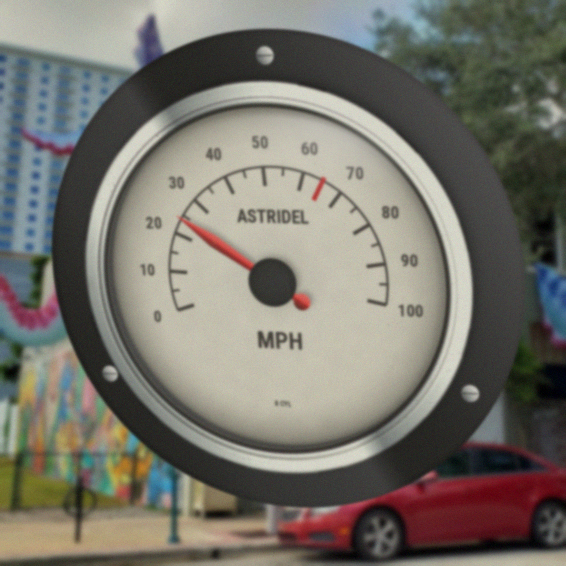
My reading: mph 25
